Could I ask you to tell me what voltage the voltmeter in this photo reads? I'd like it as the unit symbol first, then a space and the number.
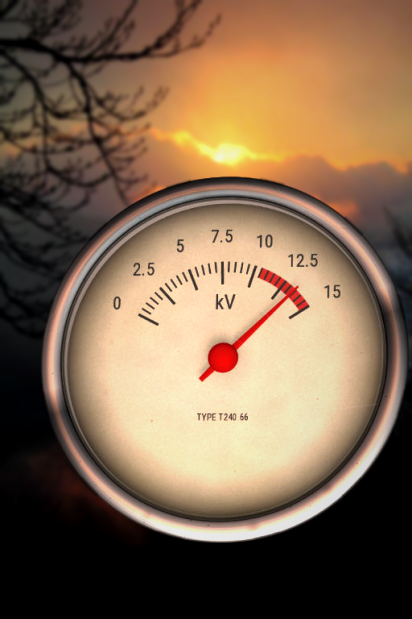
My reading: kV 13.5
